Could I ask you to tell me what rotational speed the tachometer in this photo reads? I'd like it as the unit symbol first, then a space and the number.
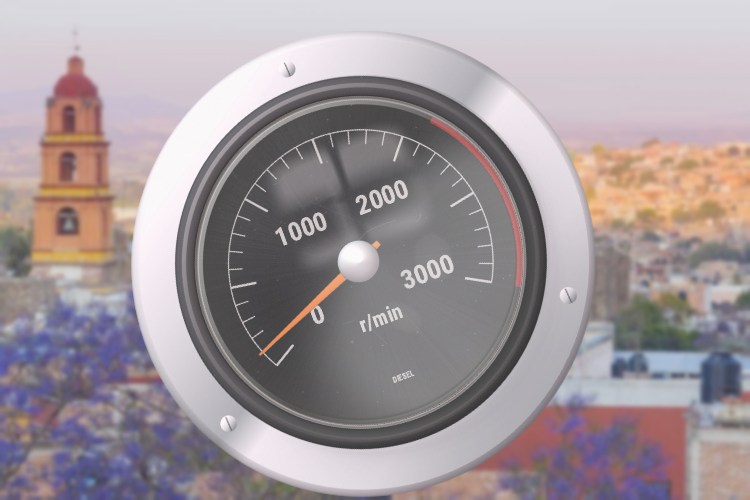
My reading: rpm 100
